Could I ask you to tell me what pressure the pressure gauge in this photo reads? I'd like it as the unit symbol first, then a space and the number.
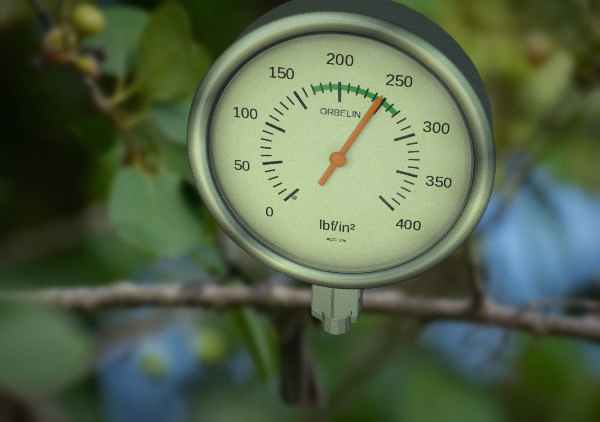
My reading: psi 245
